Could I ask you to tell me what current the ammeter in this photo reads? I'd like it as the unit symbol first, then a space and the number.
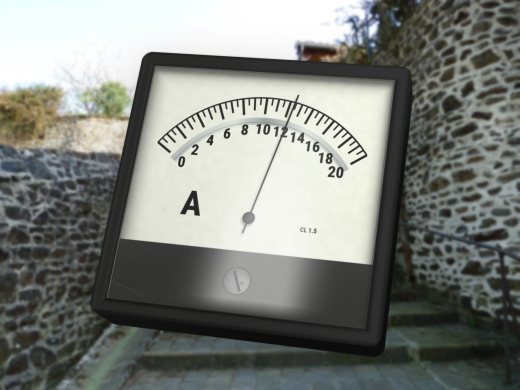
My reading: A 12.5
